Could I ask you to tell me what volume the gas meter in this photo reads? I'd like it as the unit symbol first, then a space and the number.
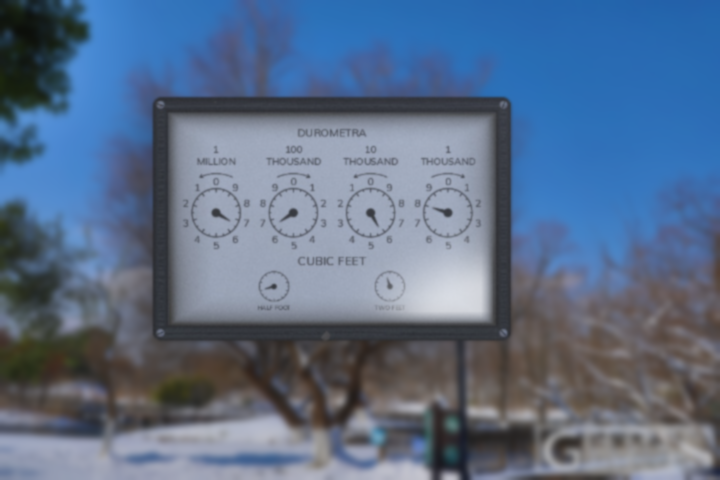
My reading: ft³ 665800
